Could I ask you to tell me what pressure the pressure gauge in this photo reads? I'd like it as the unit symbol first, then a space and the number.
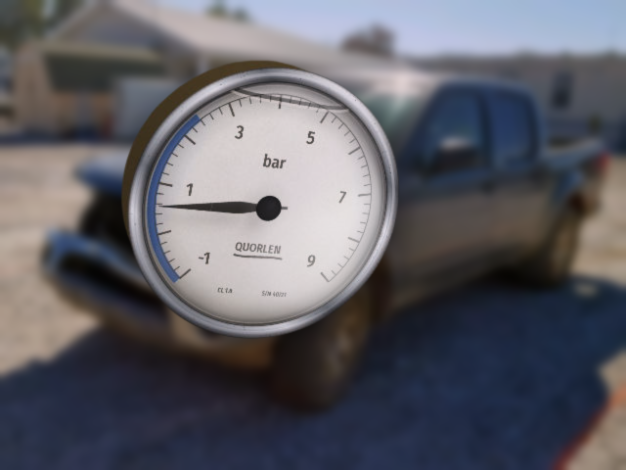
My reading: bar 0.6
